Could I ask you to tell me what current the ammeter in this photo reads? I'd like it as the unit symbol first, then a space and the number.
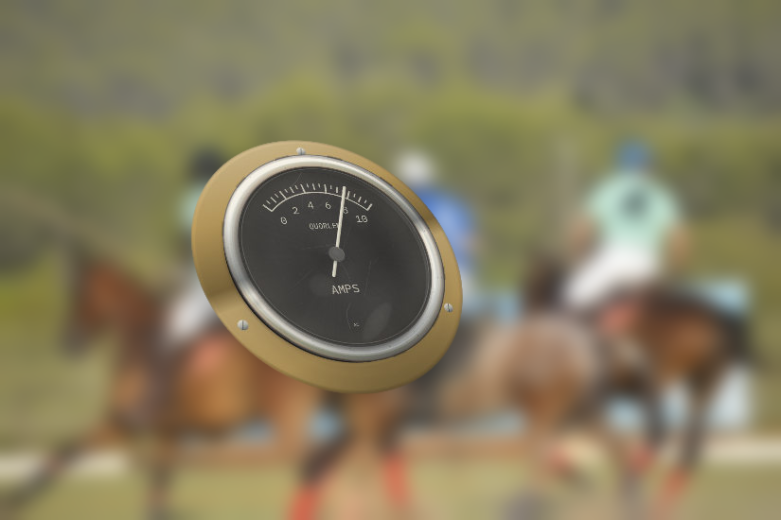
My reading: A 7.5
